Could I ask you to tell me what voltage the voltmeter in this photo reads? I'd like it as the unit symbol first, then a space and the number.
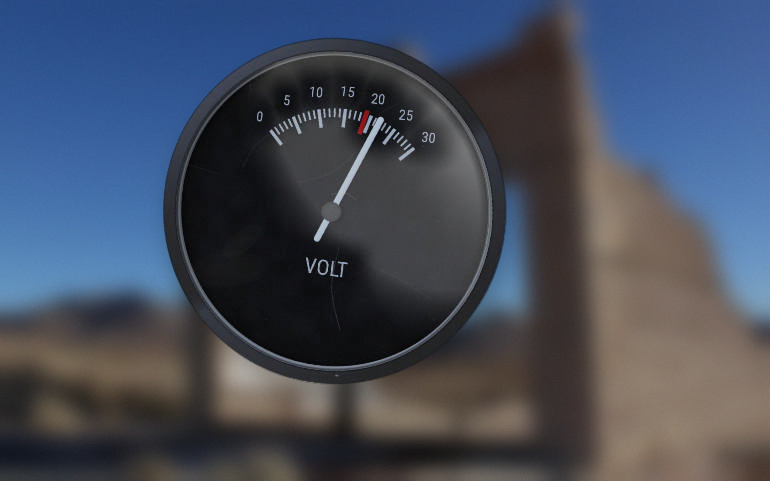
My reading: V 22
